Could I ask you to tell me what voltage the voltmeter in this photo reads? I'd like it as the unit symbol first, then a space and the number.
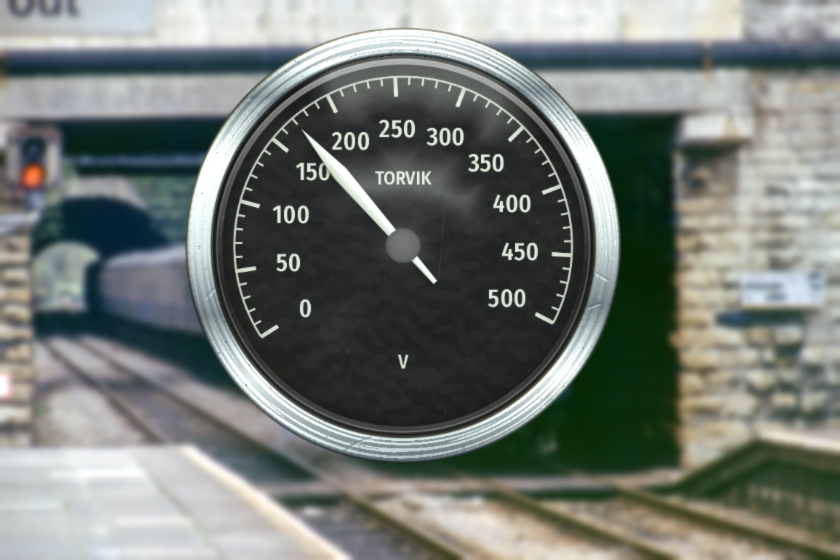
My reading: V 170
